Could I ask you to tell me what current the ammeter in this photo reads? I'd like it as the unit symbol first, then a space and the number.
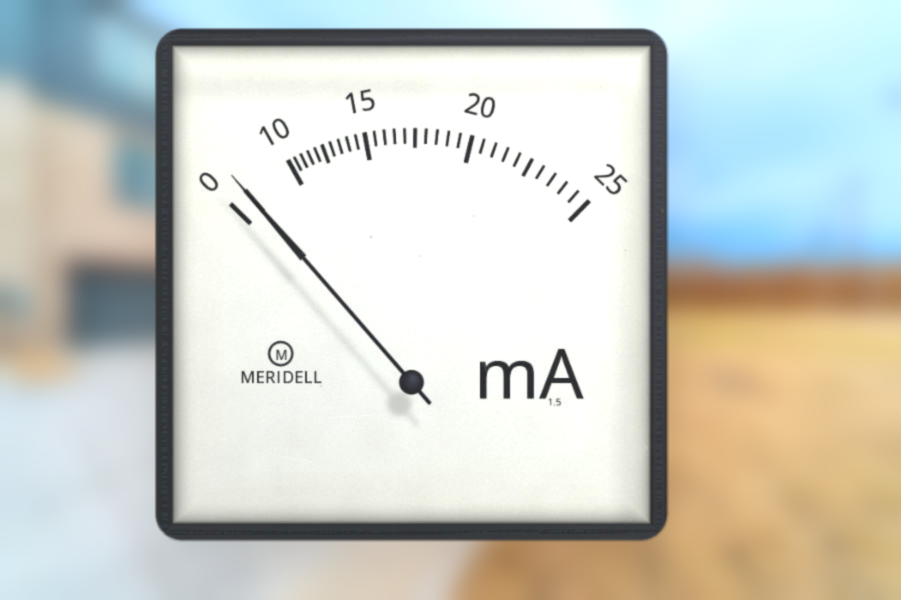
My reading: mA 5
